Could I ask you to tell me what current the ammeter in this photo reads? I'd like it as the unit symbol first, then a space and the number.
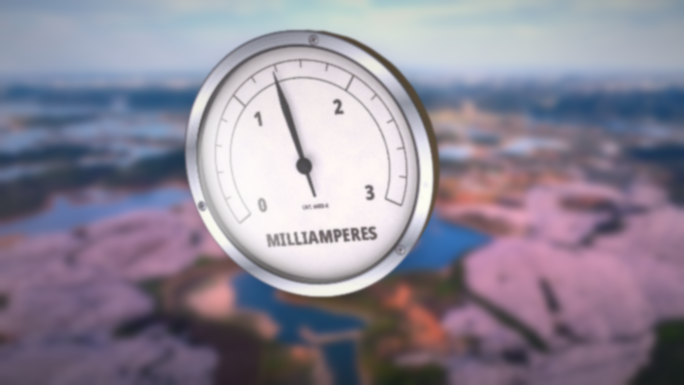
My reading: mA 1.4
